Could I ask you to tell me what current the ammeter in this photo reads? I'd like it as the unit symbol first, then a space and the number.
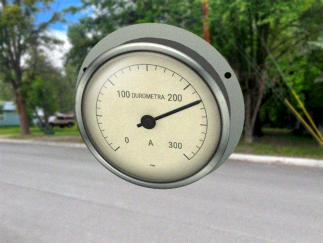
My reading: A 220
